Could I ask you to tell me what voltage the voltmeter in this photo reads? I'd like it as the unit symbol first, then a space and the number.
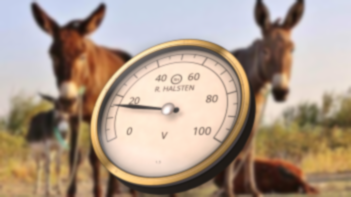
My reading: V 15
